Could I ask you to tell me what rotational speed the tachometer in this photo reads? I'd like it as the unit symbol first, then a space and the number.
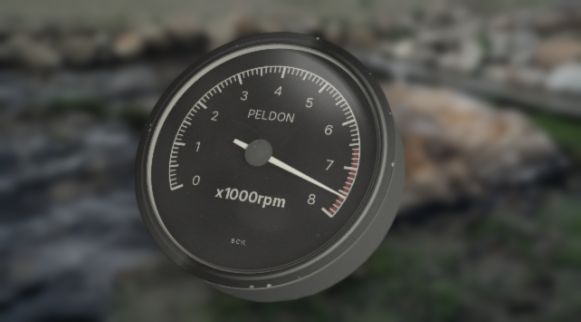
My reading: rpm 7600
